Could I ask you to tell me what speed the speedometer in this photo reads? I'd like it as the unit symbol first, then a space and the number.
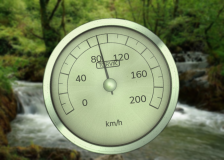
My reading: km/h 90
